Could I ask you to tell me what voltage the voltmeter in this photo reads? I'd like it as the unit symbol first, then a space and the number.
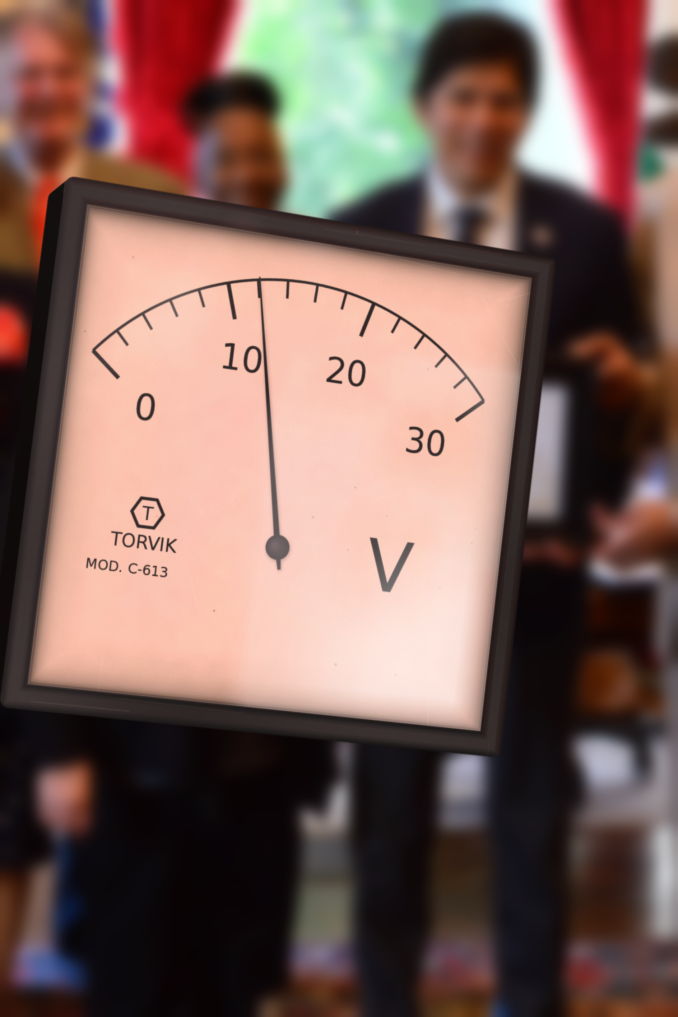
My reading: V 12
